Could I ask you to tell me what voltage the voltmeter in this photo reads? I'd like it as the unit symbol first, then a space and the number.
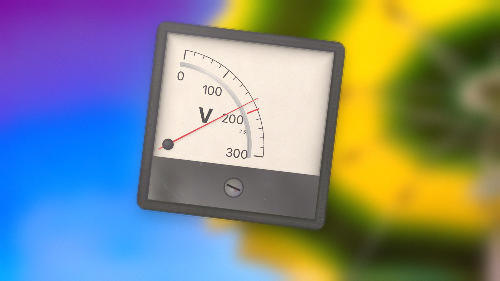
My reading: V 180
